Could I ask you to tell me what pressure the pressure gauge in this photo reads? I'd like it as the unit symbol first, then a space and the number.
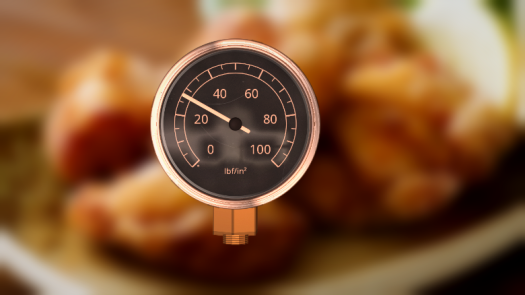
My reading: psi 27.5
